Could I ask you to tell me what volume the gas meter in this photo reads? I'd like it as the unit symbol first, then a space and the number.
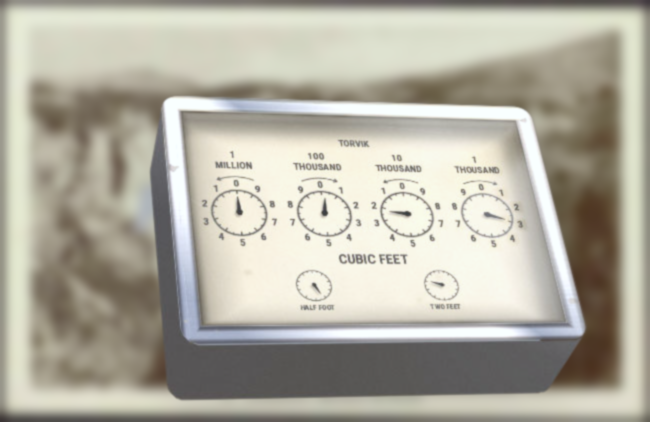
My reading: ft³ 2300
